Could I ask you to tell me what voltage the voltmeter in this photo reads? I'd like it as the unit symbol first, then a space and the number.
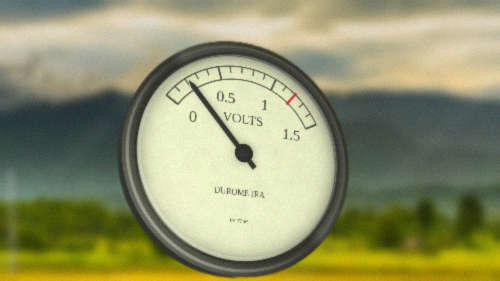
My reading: V 0.2
